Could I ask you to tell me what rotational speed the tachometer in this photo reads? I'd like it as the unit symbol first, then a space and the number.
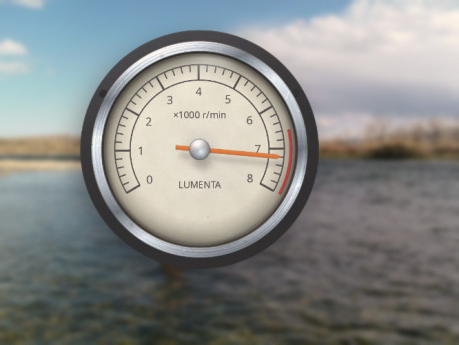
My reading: rpm 7200
